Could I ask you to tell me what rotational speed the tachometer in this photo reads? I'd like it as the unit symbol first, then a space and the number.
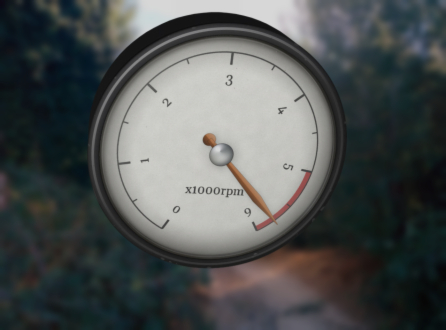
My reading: rpm 5750
